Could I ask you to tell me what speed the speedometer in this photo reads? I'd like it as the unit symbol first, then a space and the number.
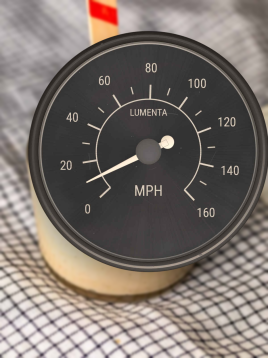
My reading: mph 10
